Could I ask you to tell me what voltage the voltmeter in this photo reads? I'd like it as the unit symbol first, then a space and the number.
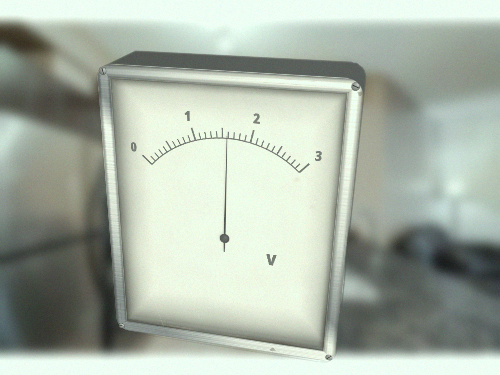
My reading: V 1.6
